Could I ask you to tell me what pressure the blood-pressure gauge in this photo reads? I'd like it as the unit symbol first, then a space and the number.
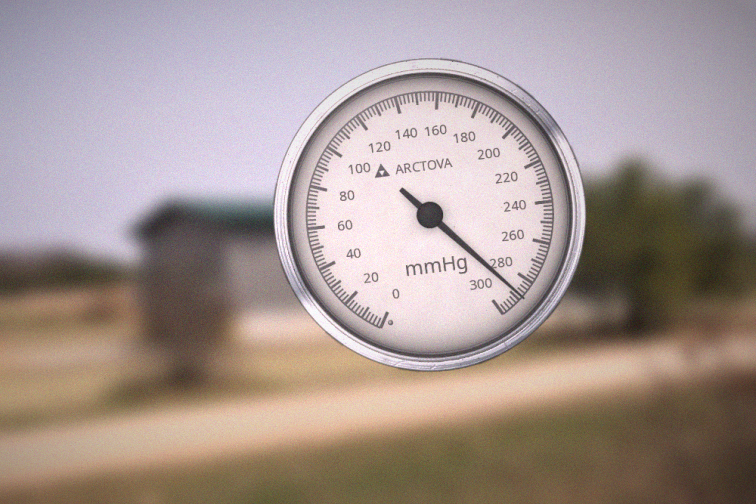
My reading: mmHg 288
